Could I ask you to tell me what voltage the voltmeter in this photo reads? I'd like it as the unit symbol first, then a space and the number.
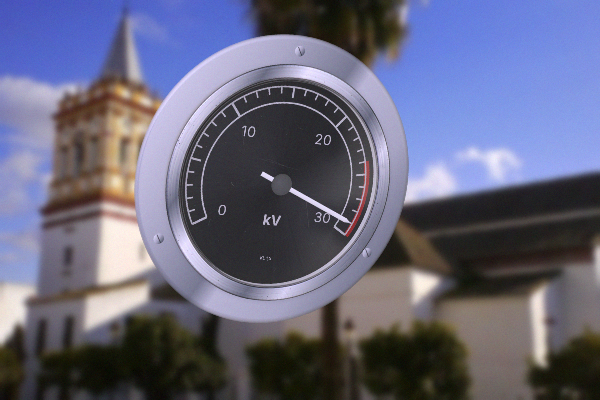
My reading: kV 29
